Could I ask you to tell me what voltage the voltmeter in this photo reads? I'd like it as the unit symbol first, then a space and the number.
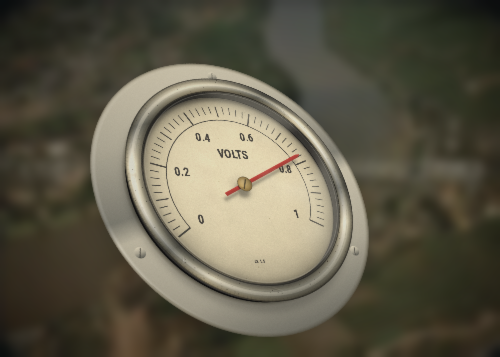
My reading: V 0.78
